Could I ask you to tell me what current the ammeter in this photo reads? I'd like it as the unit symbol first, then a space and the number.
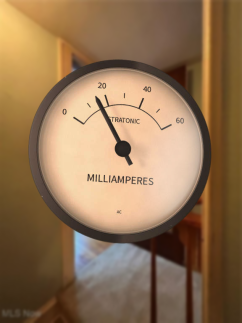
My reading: mA 15
